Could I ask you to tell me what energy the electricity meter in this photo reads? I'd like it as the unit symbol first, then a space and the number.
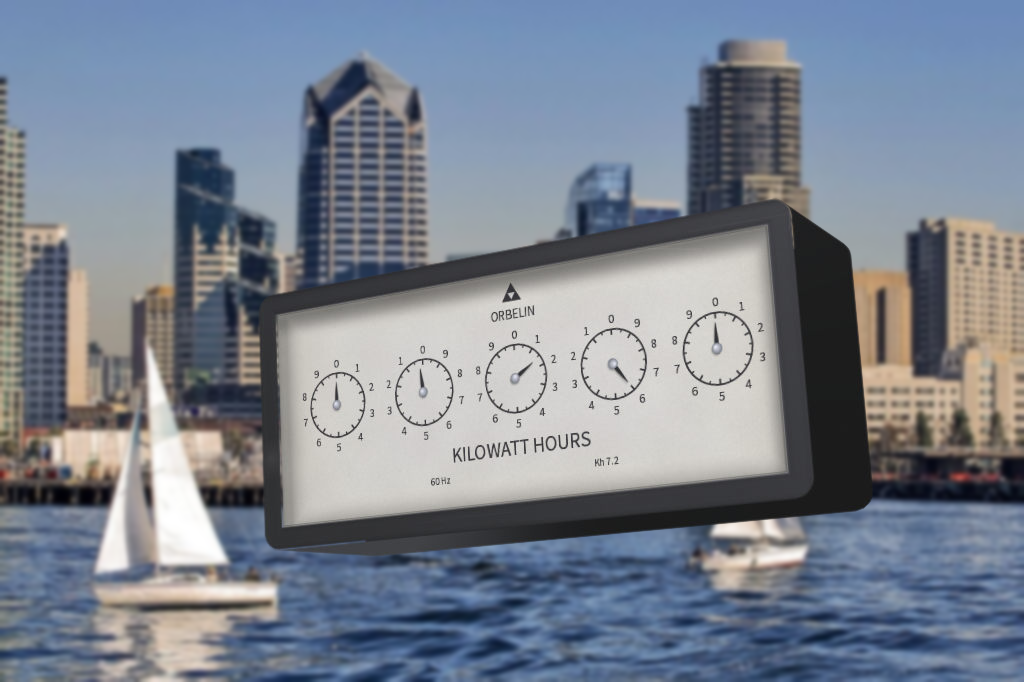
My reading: kWh 160
